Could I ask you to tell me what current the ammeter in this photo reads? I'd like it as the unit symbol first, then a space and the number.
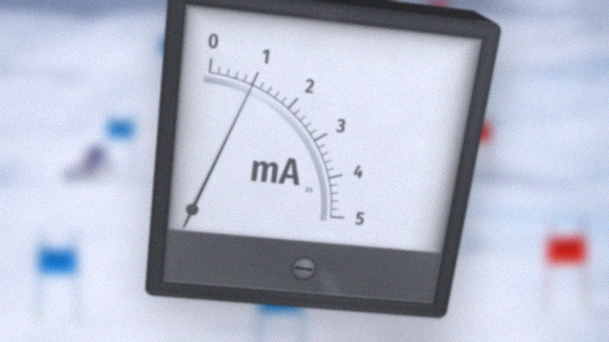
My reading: mA 1
